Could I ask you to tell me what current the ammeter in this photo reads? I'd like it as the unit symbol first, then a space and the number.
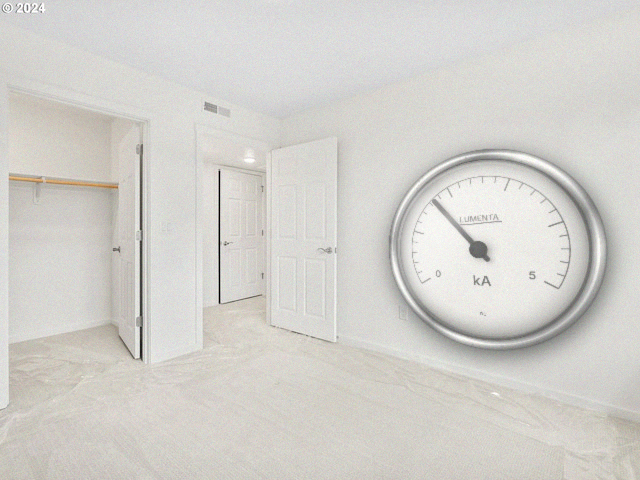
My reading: kA 1.7
